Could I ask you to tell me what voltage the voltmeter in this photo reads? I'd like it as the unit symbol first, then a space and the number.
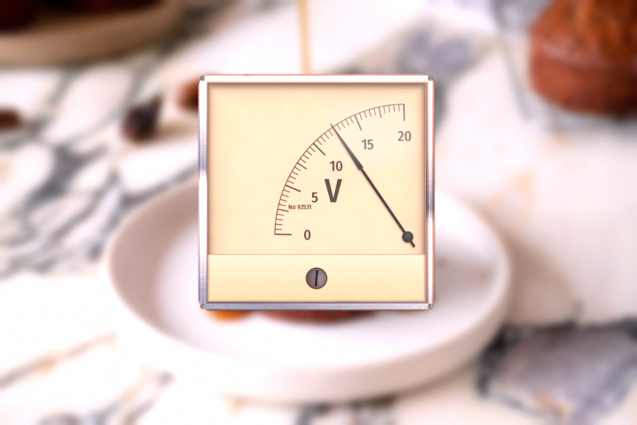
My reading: V 12.5
